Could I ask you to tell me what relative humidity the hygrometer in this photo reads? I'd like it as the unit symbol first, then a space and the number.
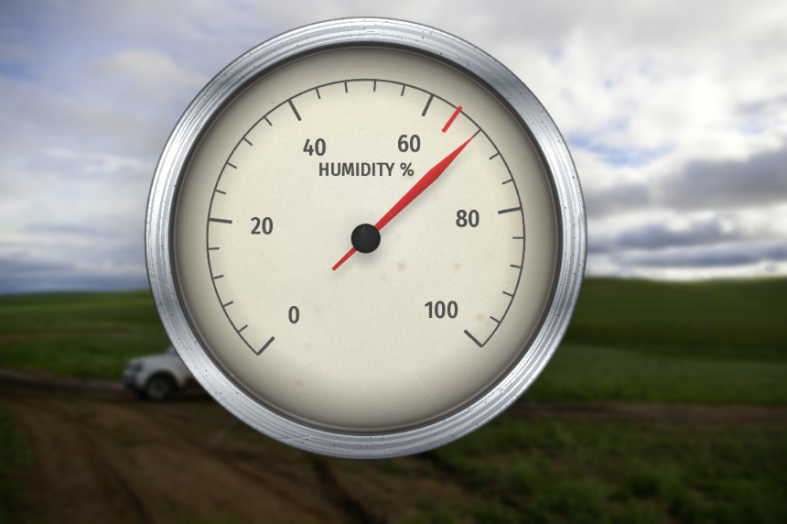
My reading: % 68
